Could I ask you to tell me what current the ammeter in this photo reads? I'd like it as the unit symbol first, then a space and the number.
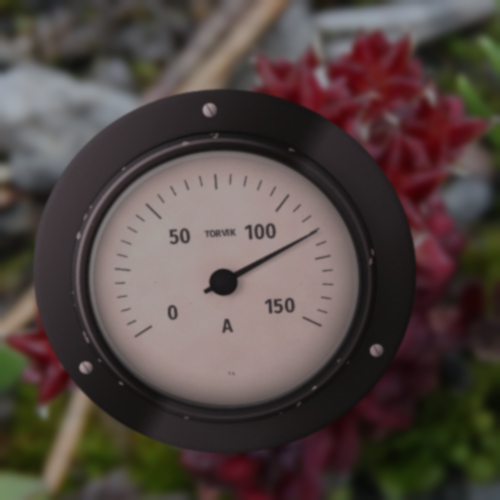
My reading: A 115
